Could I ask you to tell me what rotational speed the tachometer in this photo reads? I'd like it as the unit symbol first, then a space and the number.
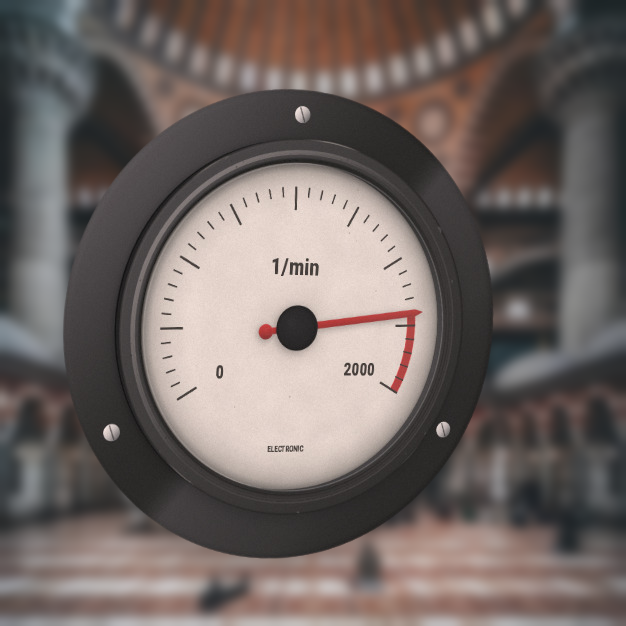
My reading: rpm 1700
